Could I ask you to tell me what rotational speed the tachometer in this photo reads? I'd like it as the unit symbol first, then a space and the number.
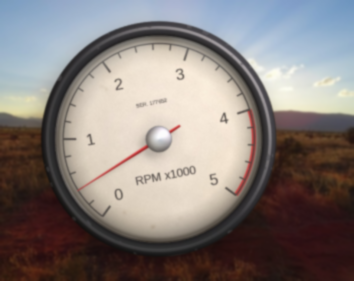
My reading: rpm 400
